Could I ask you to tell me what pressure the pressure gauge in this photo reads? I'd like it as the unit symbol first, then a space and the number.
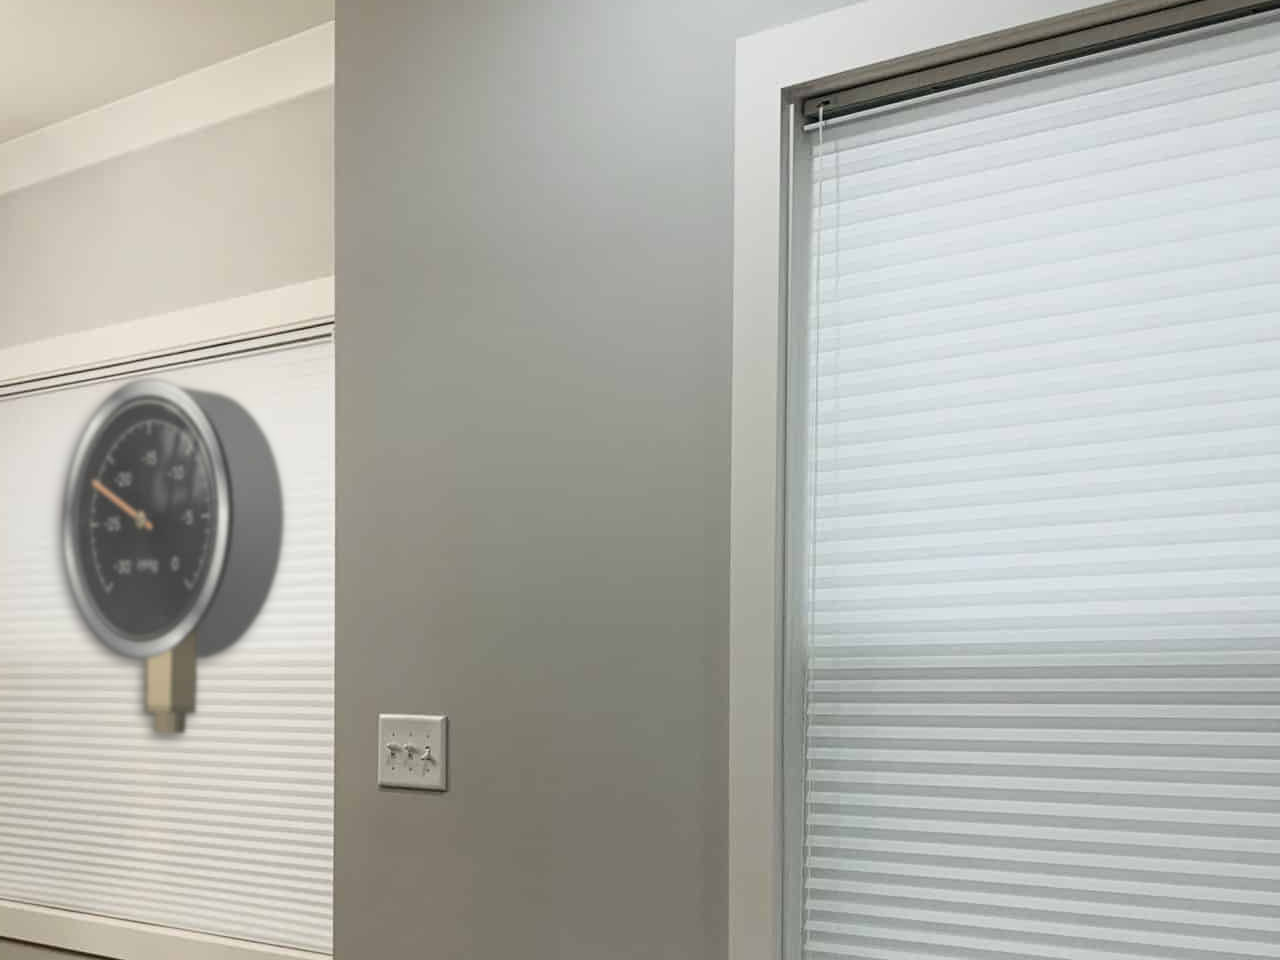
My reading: inHg -22
